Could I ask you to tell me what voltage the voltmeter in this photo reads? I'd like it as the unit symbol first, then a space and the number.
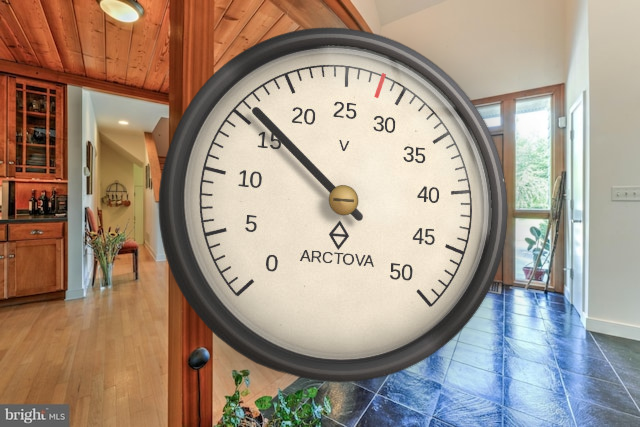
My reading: V 16
